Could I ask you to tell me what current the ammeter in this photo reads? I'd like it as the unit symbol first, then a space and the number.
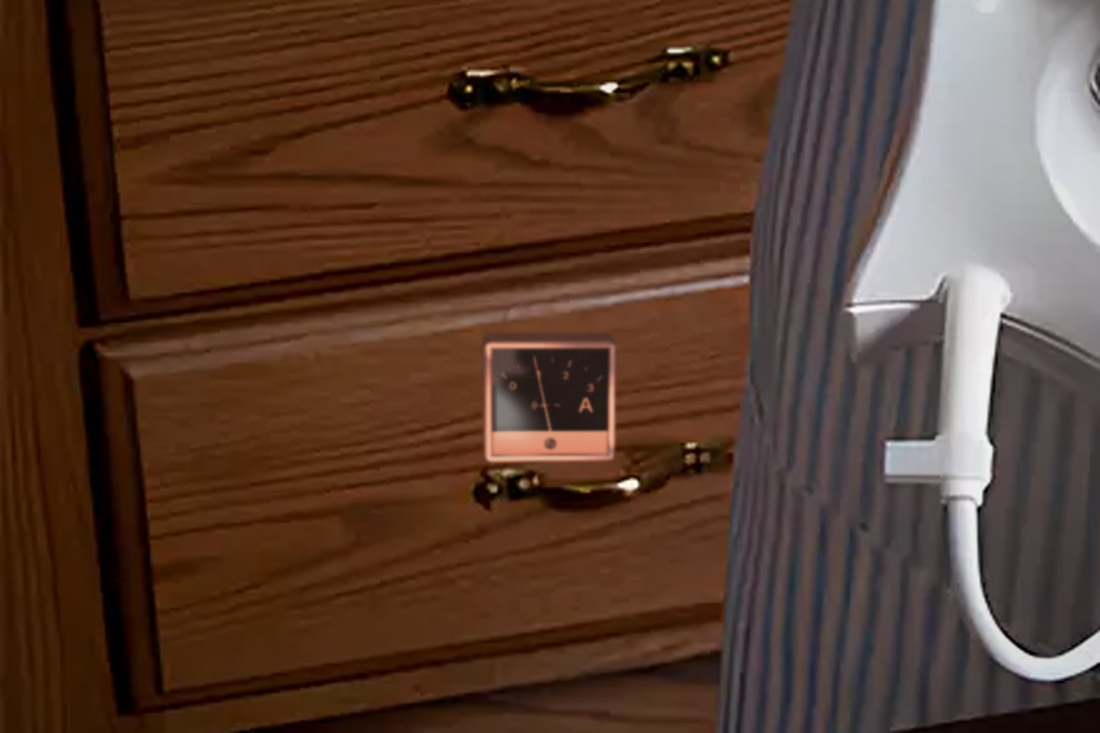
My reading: A 1
